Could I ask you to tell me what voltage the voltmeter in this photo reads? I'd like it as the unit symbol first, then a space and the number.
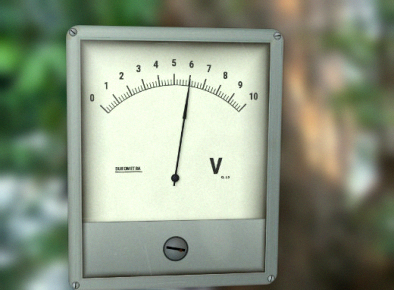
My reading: V 6
